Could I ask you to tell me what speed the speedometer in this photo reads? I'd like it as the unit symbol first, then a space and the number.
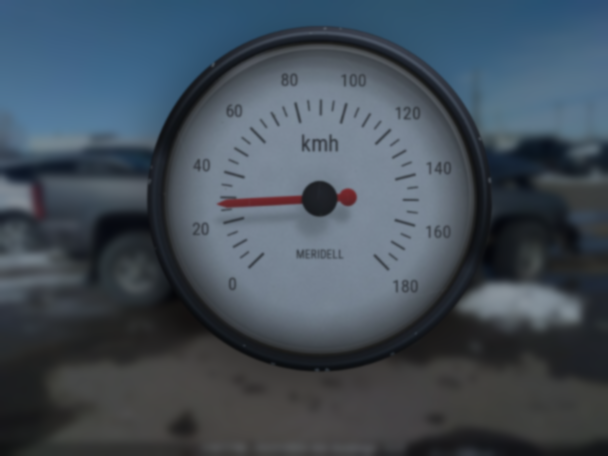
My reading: km/h 27.5
